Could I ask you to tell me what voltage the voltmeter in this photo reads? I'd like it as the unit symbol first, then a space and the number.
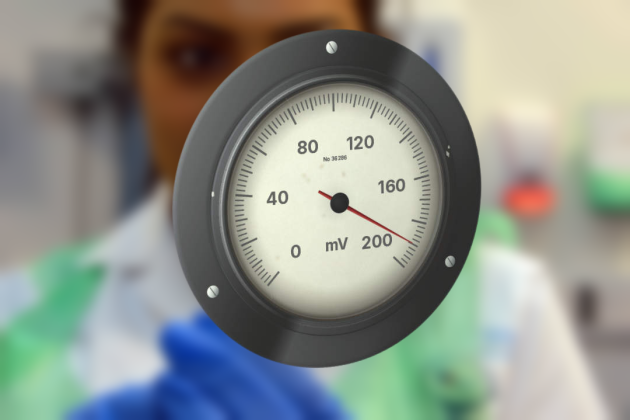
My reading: mV 190
